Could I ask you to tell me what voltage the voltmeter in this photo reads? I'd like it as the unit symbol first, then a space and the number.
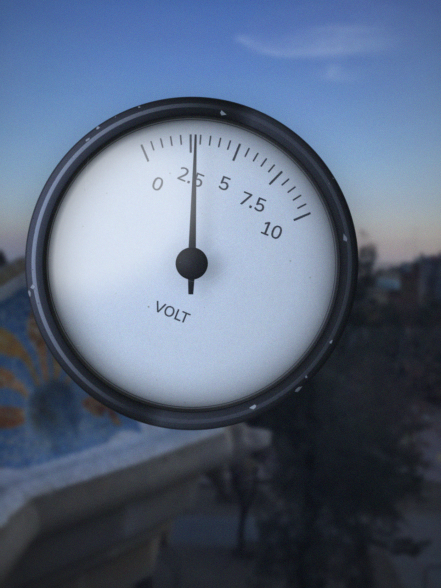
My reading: V 2.75
